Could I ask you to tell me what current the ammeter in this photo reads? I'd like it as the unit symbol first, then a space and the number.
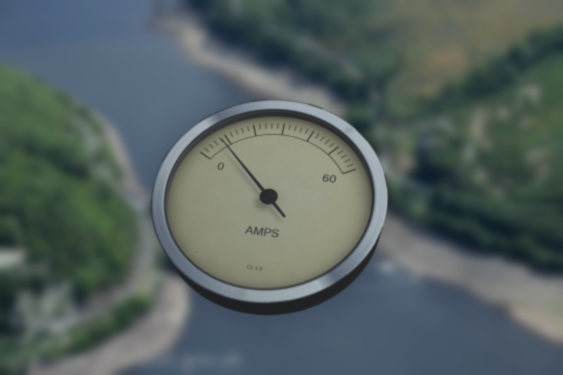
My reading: A 8
